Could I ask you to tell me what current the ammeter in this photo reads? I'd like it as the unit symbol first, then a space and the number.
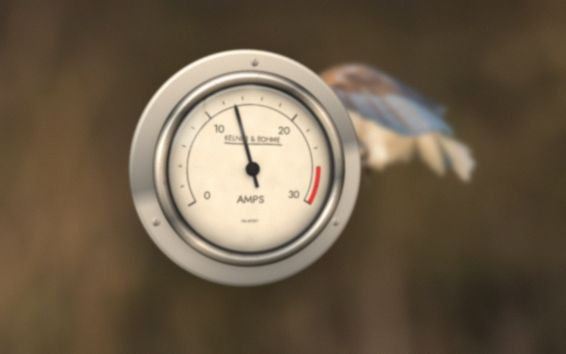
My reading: A 13
